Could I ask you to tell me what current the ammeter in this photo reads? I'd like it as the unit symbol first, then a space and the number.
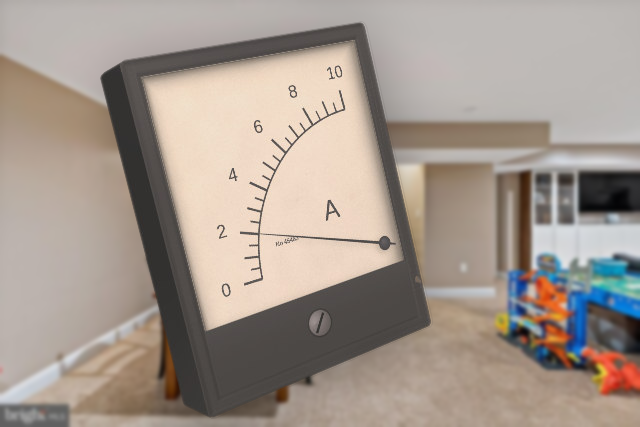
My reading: A 2
